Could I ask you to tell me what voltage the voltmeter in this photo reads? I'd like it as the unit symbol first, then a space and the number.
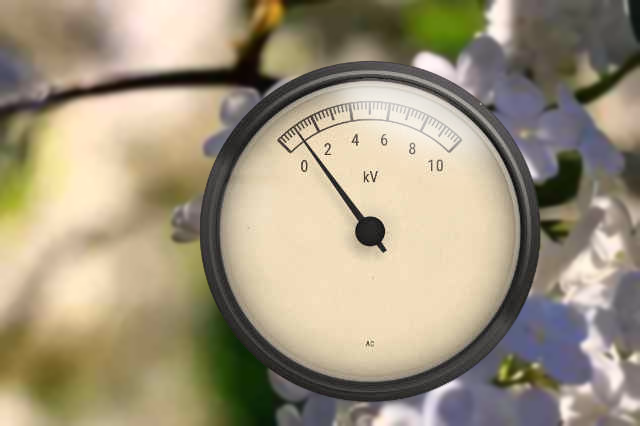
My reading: kV 1
